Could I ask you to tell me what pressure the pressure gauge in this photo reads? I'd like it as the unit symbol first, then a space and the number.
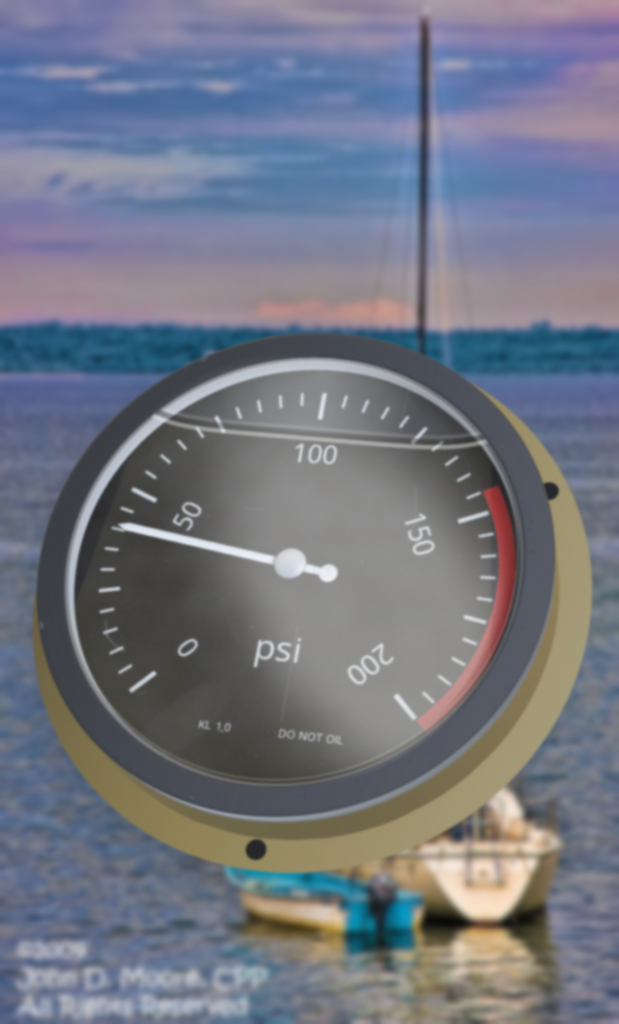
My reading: psi 40
